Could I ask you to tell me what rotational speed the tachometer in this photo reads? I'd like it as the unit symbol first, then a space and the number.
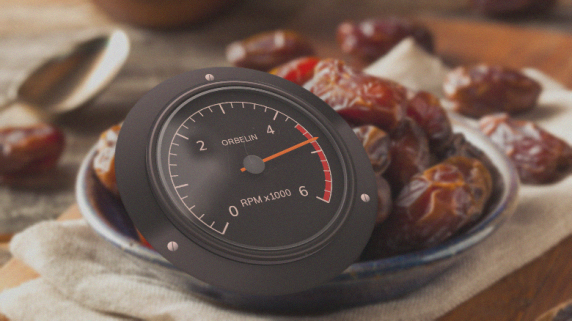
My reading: rpm 4800
